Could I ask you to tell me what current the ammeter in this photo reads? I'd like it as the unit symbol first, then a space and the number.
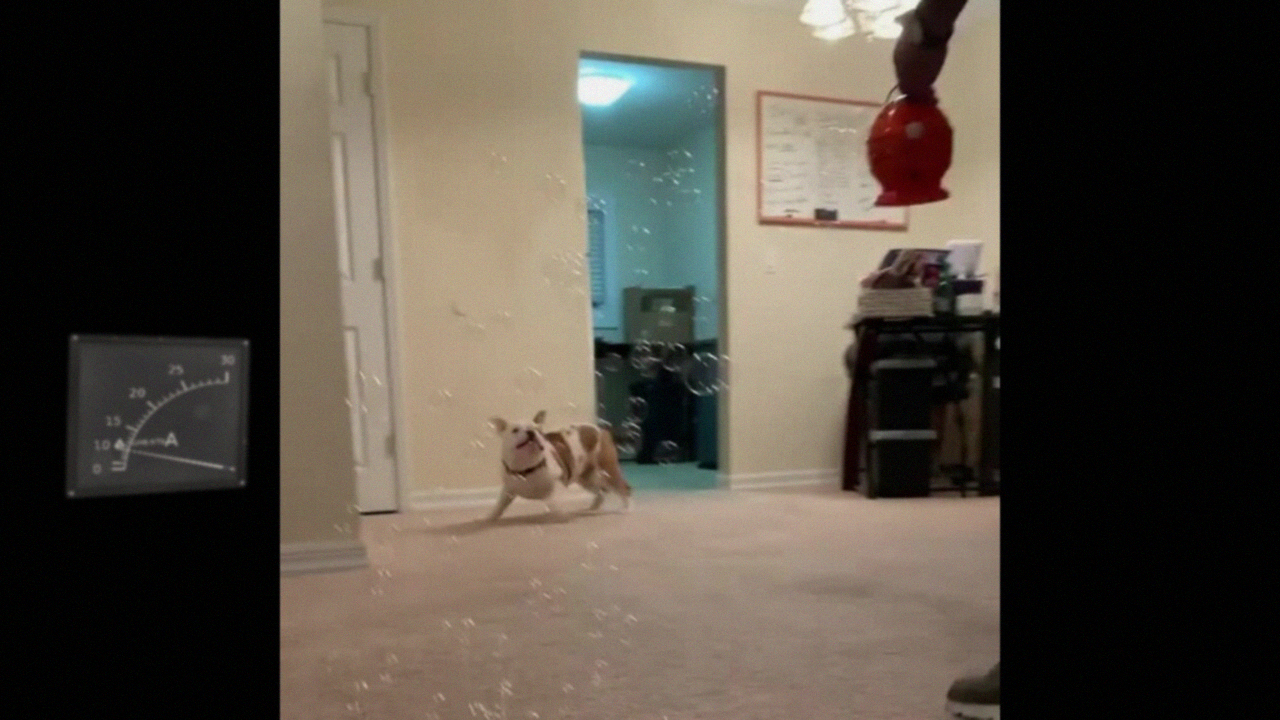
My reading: A 10
